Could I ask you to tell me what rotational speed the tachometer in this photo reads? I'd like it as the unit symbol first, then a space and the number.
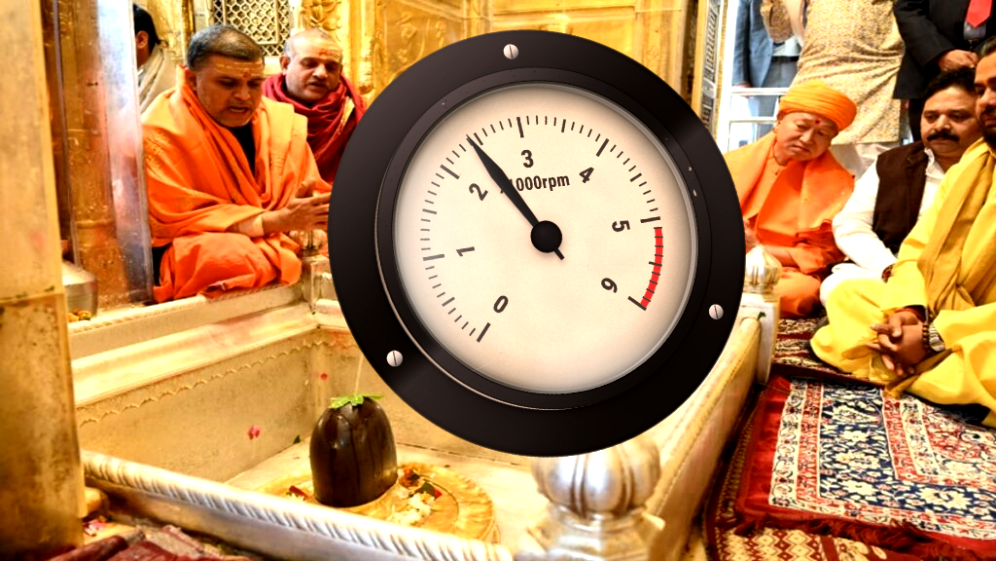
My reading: rpm 2400
